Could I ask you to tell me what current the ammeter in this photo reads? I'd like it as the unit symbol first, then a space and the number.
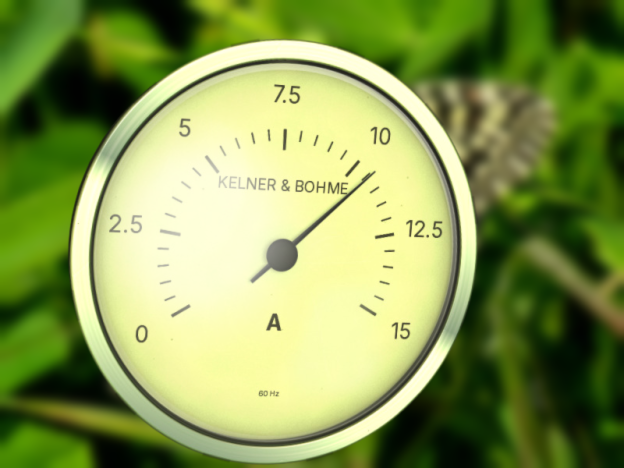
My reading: A 10.5
